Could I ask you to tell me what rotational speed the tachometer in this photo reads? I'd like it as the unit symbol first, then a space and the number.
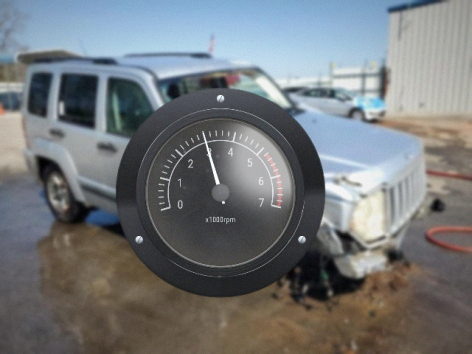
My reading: rpm 3000
